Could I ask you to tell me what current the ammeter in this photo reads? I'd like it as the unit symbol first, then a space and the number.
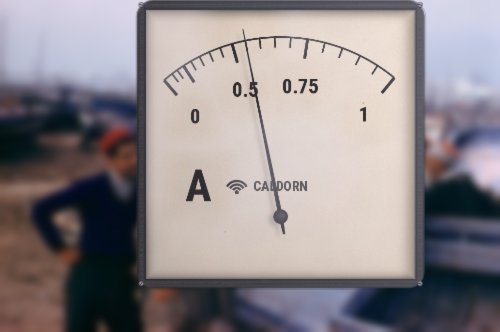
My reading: A 0.55
